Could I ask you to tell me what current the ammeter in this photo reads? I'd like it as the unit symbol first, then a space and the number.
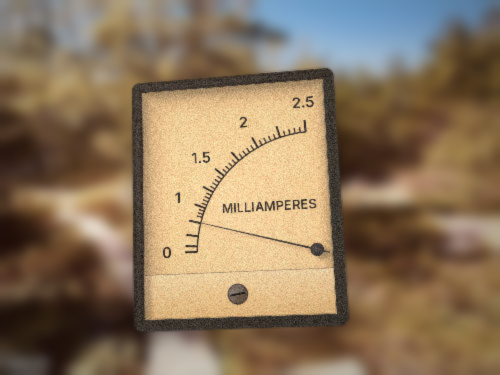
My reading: mA 0.75
